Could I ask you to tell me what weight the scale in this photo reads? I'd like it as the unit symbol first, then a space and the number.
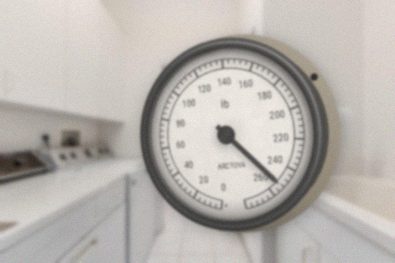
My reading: lb 252
